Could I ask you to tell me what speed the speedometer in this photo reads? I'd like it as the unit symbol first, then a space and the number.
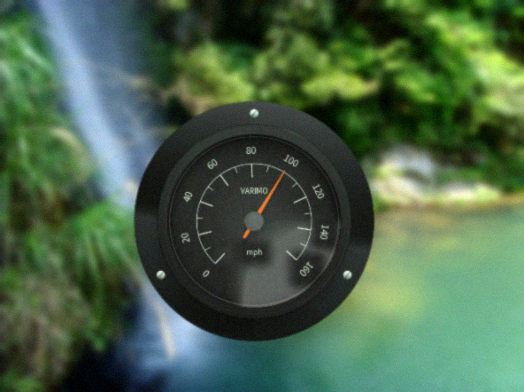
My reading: mph 100
